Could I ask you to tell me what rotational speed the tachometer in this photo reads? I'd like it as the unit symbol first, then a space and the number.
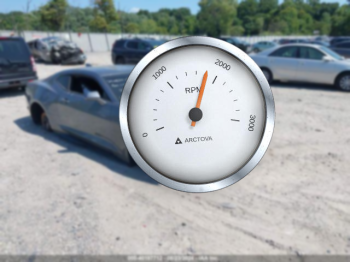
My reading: rpm 1800
